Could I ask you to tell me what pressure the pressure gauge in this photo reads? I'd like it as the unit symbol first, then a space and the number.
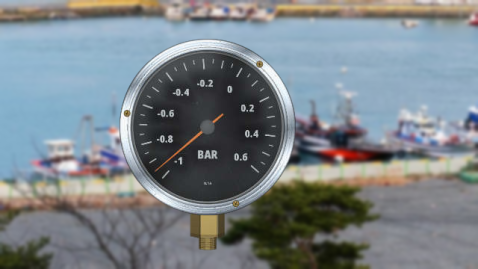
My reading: bar -0.95
